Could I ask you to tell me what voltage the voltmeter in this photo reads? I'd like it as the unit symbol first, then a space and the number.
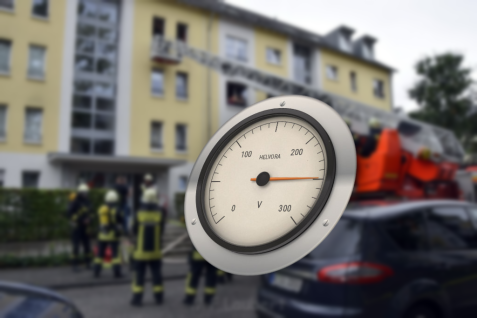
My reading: V 250
